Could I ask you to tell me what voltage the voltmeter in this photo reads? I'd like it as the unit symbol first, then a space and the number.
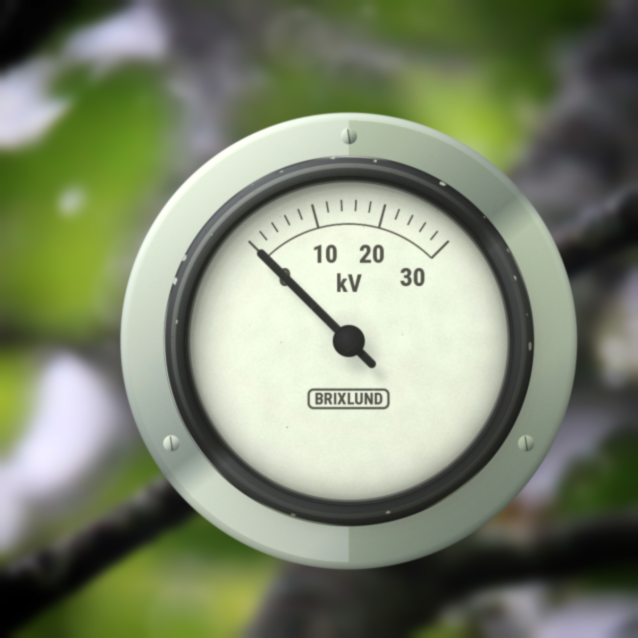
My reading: kV 0
